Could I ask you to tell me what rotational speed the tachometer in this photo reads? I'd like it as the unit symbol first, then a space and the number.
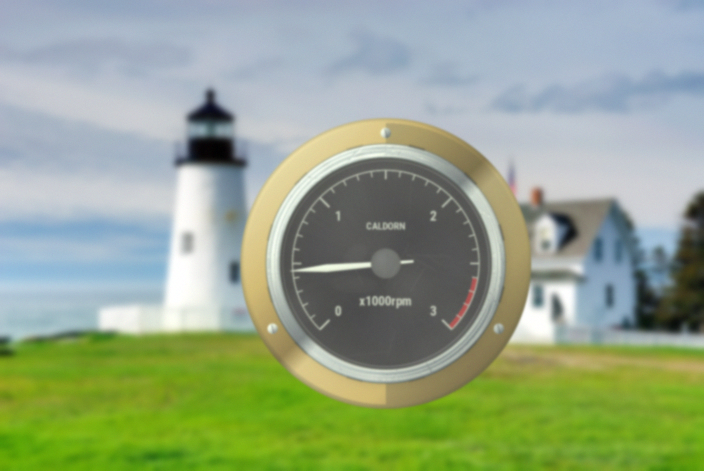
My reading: rpm 450
